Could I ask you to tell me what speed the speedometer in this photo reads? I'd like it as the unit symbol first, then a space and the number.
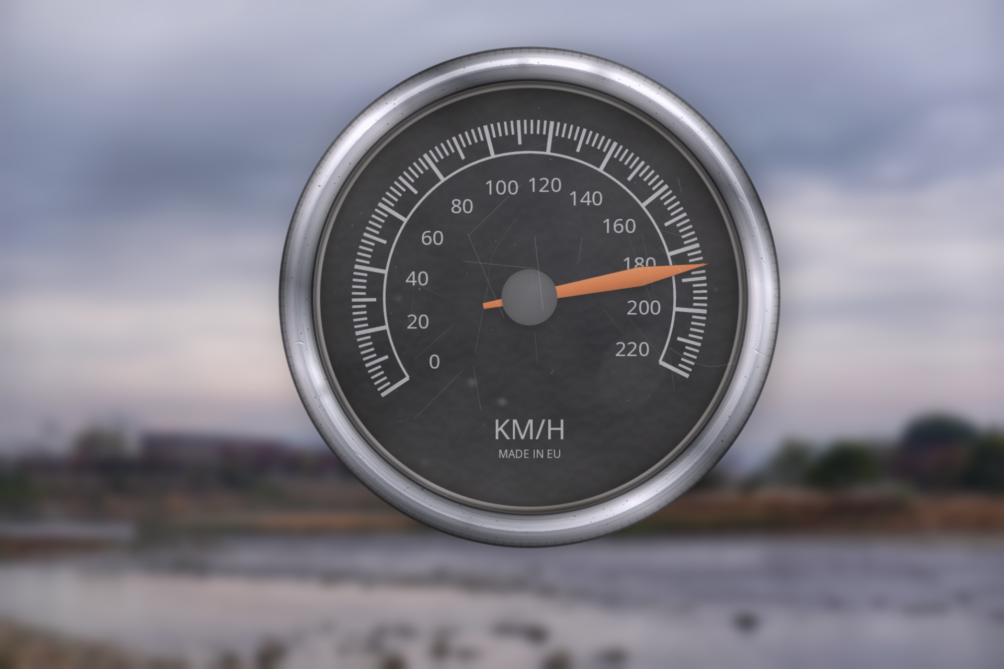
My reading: km/h 186
